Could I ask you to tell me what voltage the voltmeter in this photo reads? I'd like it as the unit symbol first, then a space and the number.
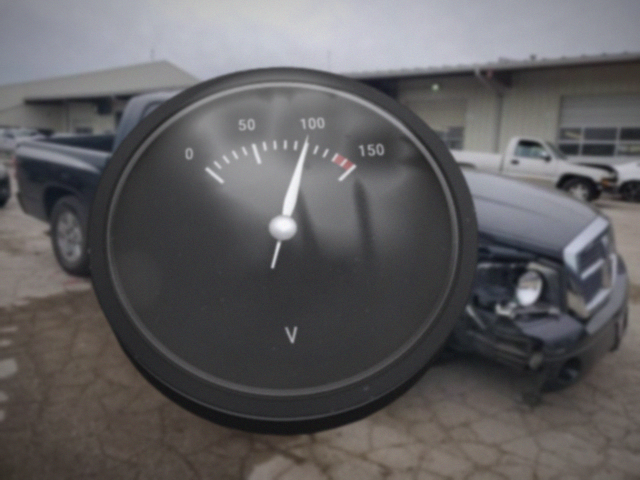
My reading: V 100
